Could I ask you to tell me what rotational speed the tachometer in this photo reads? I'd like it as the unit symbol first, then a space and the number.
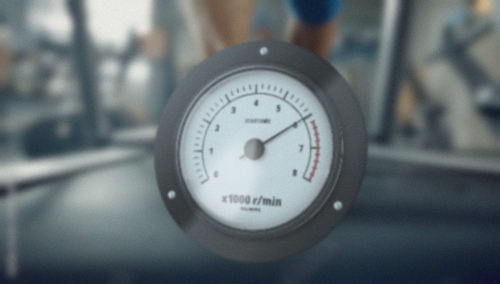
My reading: rpm 6000
